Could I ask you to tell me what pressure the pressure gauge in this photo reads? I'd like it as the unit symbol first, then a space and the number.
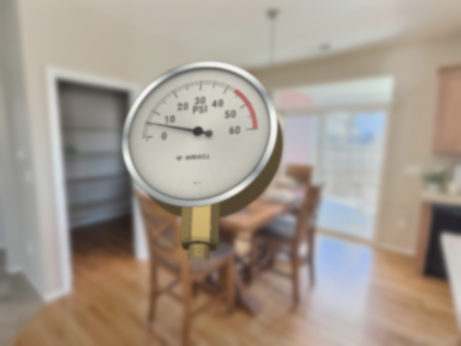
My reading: psi 5
